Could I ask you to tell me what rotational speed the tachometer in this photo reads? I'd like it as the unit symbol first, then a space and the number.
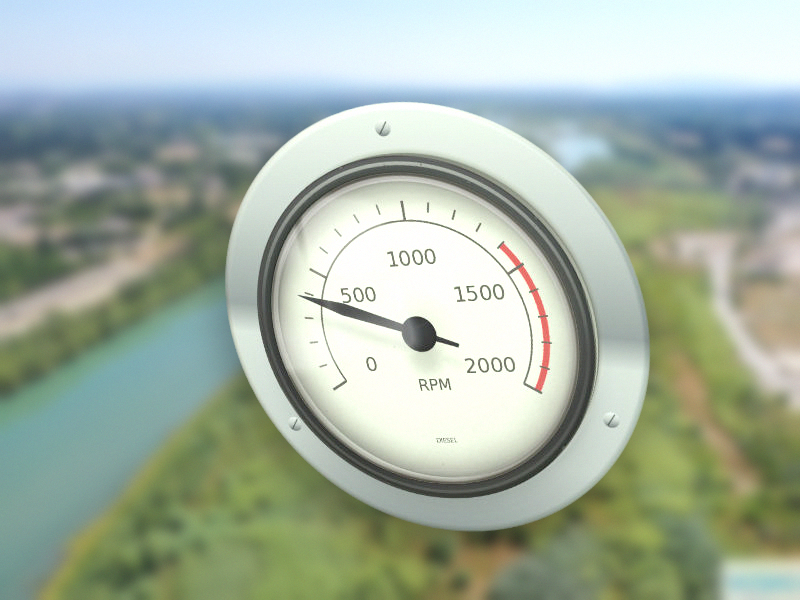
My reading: rpm 400
